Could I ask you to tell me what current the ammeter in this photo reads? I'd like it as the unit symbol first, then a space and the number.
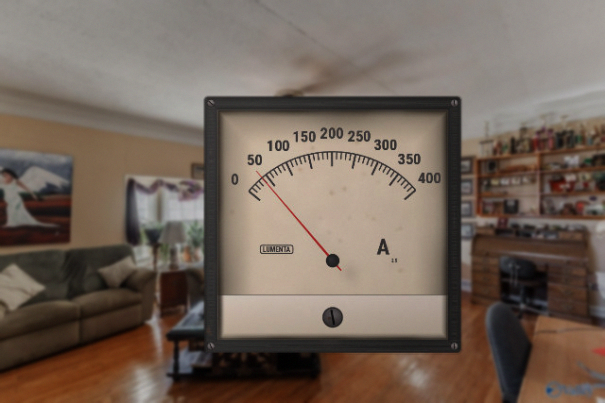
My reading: A 40
